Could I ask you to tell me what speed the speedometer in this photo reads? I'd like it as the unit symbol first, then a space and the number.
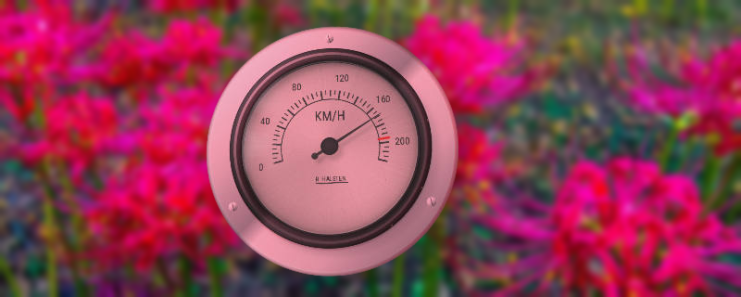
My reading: km/h 170
